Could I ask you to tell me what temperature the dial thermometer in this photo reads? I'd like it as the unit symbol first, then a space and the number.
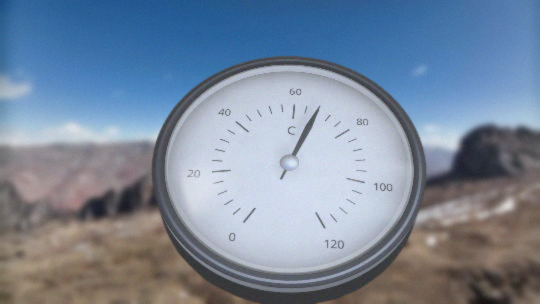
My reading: °C 68
